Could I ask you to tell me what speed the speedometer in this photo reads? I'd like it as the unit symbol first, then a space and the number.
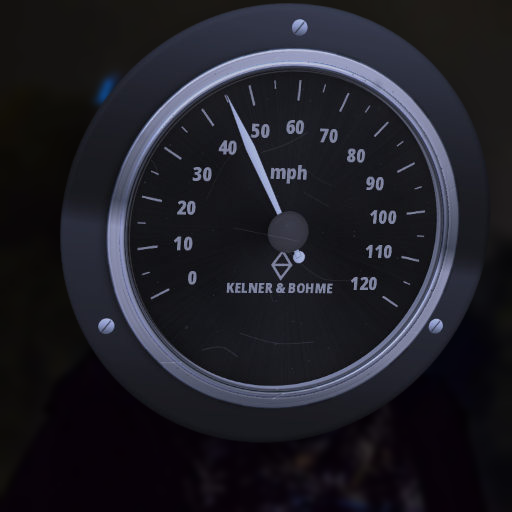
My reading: mph 45
